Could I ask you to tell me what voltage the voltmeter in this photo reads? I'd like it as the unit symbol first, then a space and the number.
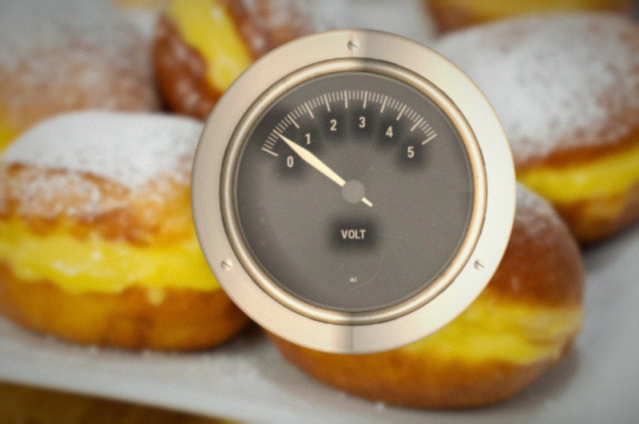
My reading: V 0.5
